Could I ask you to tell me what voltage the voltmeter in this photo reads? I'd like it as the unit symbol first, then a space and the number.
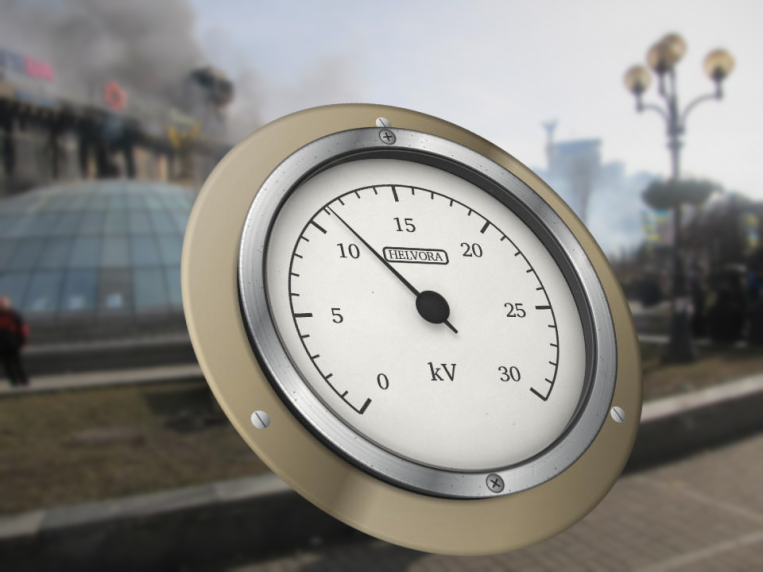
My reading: kV 11
